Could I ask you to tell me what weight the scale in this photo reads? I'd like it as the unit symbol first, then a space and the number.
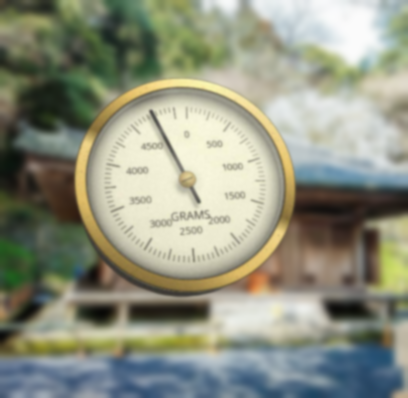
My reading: g 4750
